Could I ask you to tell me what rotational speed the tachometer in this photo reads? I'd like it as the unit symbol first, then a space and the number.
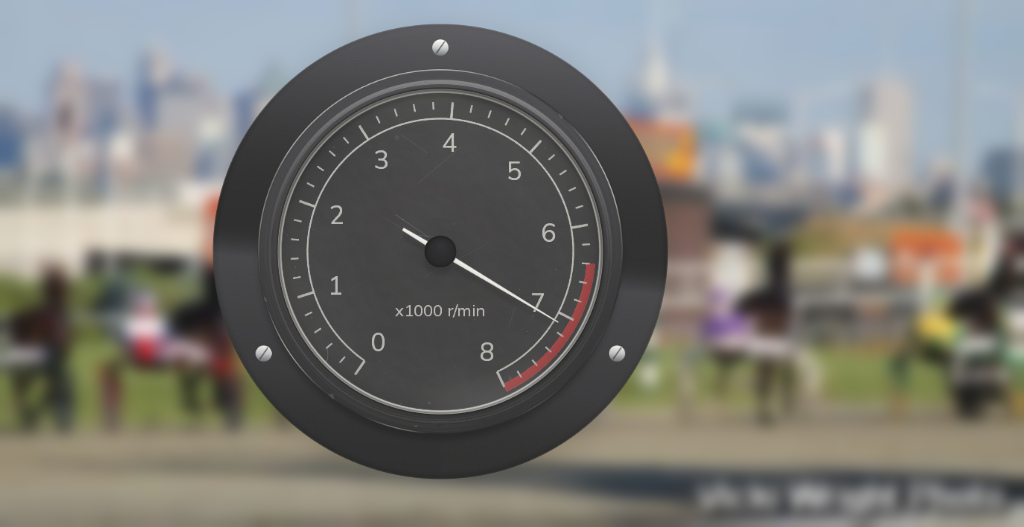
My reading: rpm 7100
